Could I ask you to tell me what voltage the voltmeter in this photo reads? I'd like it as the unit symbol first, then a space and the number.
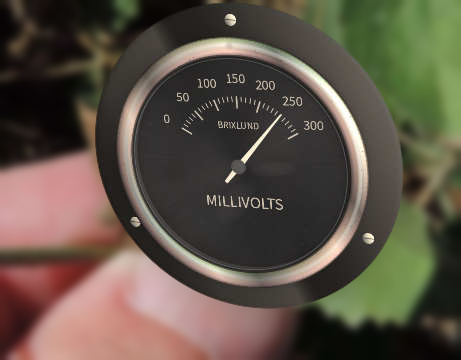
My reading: mV 250
